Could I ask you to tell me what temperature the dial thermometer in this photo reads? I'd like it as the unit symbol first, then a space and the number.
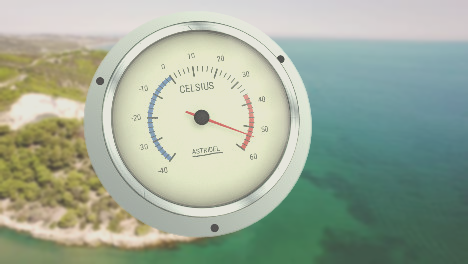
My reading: °C 54
